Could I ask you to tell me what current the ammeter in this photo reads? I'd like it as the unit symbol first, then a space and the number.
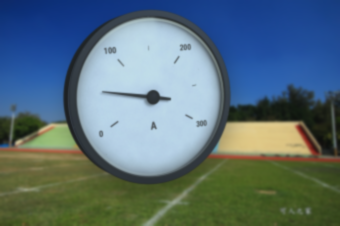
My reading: A 50
